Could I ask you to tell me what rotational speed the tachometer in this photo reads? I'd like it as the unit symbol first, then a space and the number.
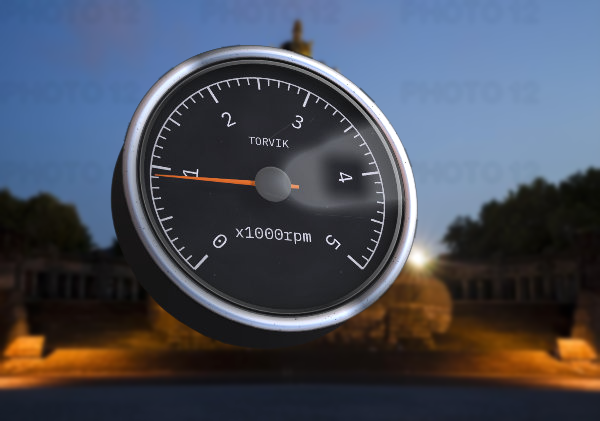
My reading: rpm 900
